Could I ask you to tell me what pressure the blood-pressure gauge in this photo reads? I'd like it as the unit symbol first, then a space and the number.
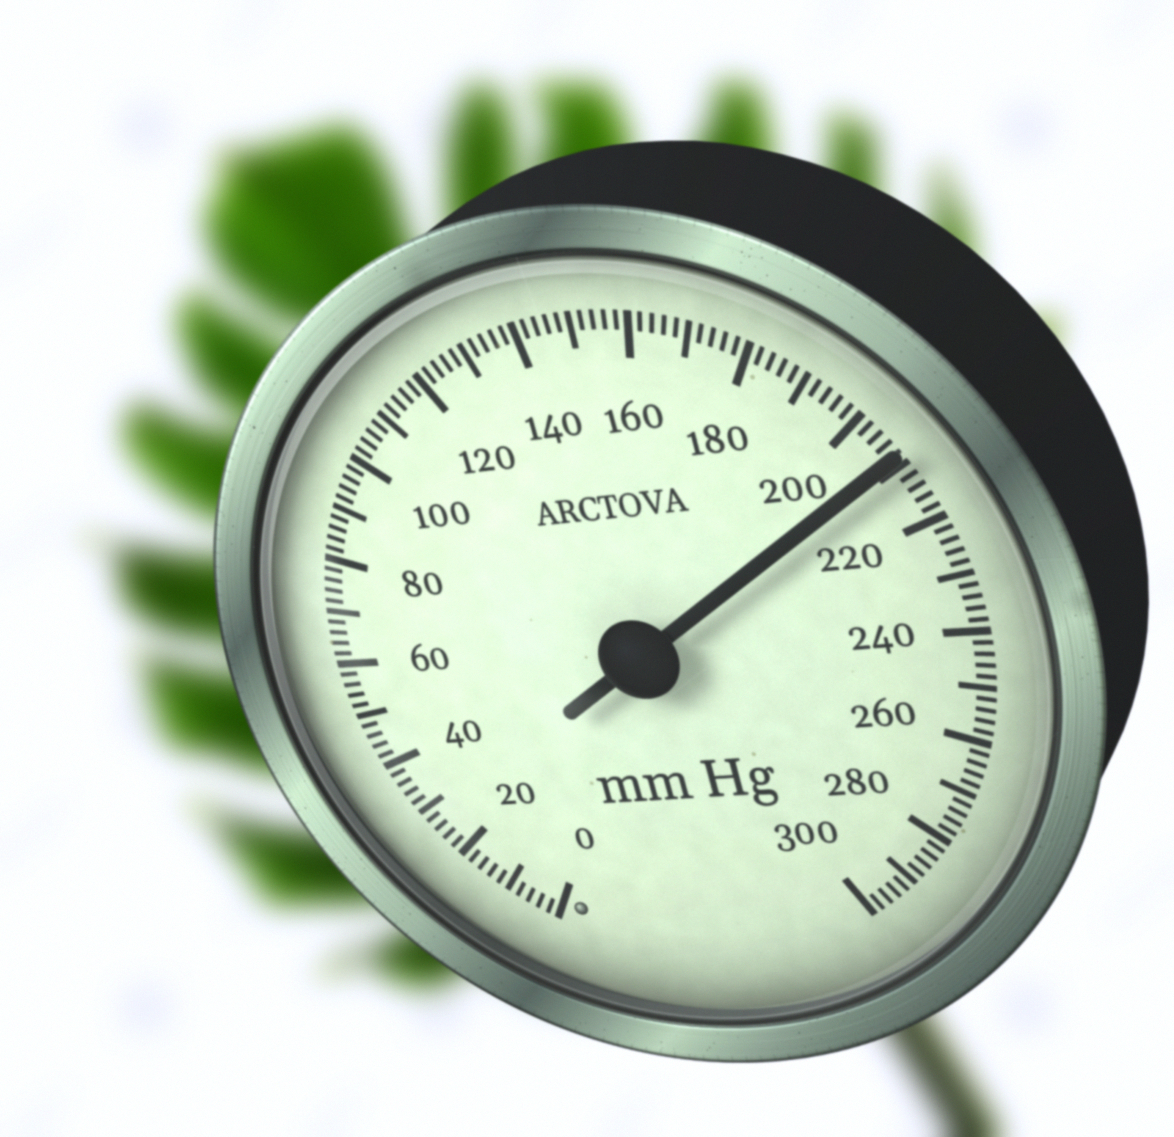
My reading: mmHg 208
